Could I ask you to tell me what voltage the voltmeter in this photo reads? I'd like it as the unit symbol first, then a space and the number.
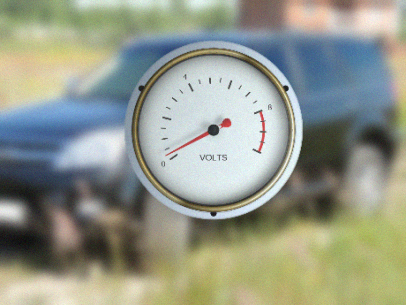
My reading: V 0.25
